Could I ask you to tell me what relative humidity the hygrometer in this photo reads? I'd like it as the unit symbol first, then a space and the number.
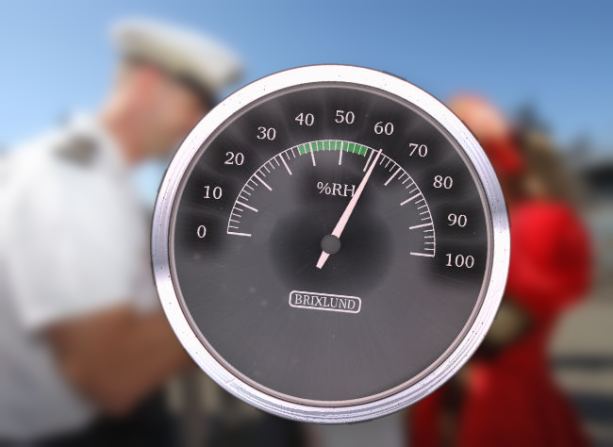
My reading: % 62
